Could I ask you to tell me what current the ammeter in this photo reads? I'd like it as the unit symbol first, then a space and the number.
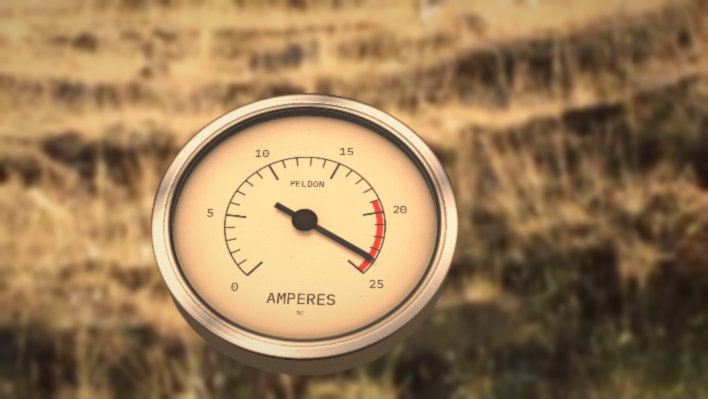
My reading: A 24
